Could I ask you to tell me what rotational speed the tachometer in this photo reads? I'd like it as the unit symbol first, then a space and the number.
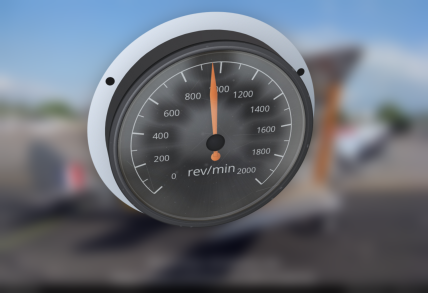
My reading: rpm 950
